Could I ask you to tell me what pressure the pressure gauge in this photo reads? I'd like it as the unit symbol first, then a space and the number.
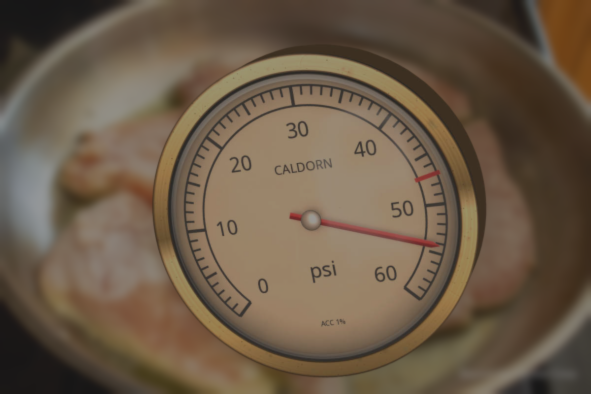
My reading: psi 54
